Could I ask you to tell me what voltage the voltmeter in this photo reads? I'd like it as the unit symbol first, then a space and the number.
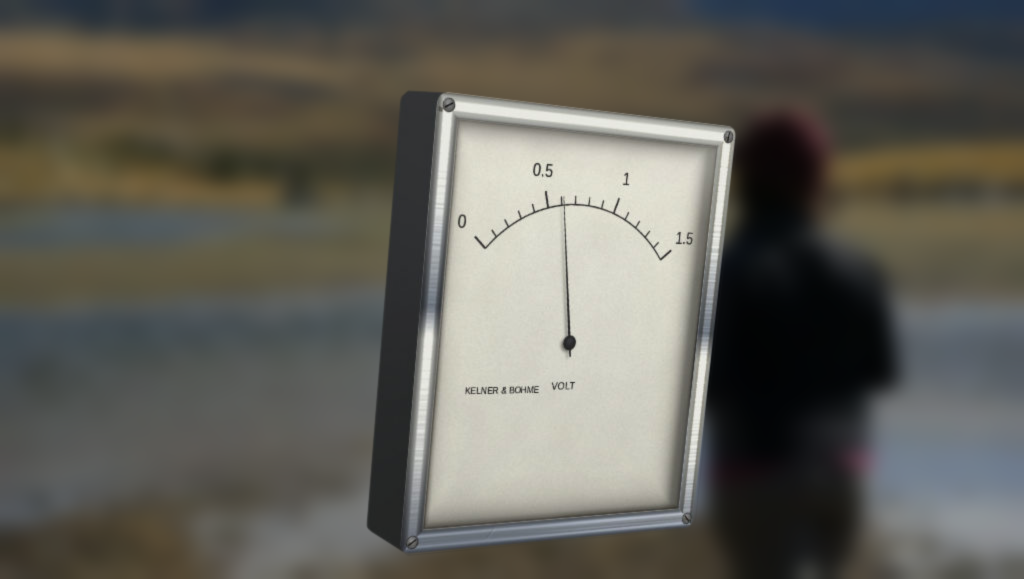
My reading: V 0.6
